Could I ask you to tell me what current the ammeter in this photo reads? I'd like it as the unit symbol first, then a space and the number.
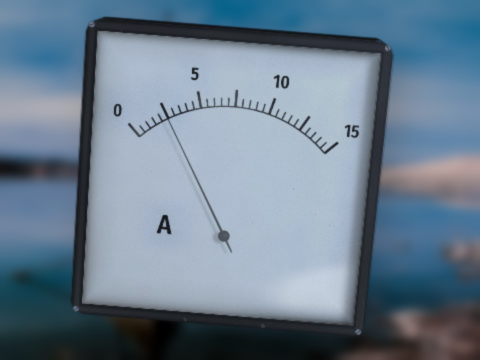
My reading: A 2.5
